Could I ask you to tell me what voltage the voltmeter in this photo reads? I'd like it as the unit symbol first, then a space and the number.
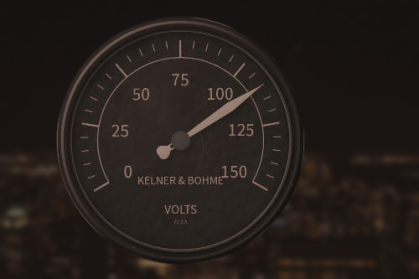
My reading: V 110
